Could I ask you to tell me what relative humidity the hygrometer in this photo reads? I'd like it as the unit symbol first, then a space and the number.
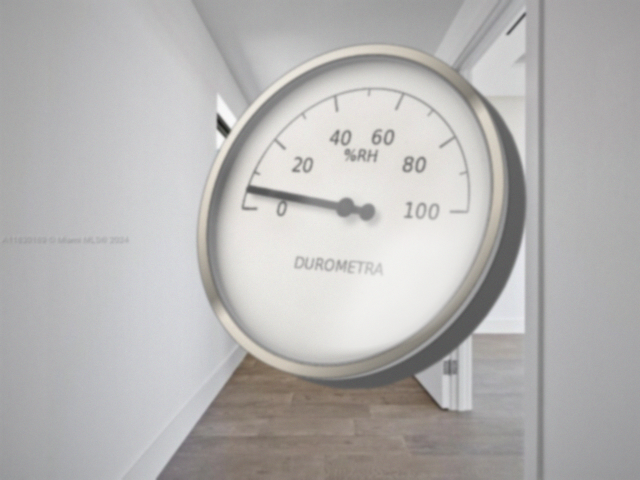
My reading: % 5
